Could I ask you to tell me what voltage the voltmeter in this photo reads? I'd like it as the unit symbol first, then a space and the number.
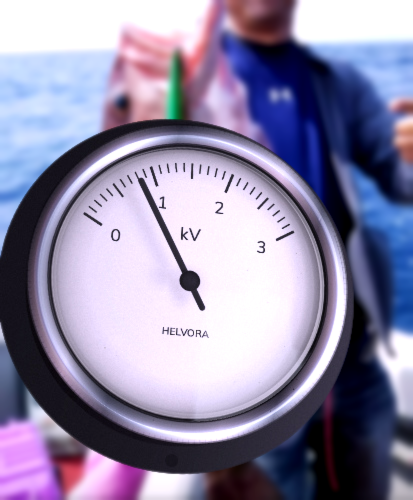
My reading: kV 0.8
